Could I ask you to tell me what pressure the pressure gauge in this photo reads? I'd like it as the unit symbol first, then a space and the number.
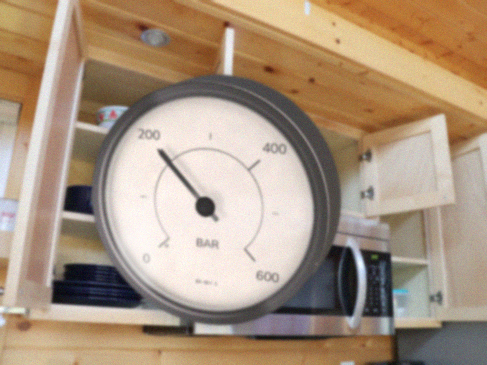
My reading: bar 200
